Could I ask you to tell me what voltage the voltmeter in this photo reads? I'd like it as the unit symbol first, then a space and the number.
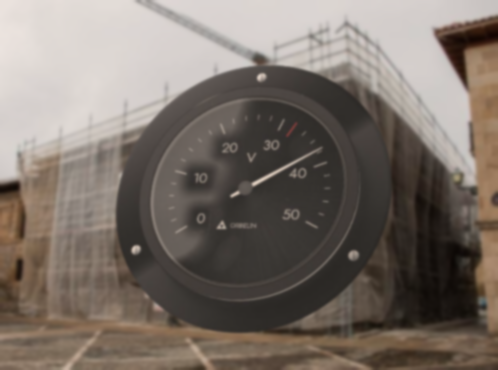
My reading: V 38
